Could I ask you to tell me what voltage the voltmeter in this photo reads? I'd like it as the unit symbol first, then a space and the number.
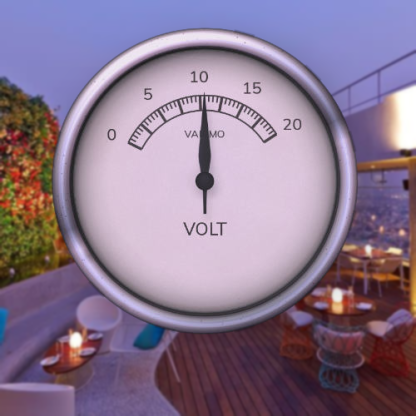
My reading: V 10.5
